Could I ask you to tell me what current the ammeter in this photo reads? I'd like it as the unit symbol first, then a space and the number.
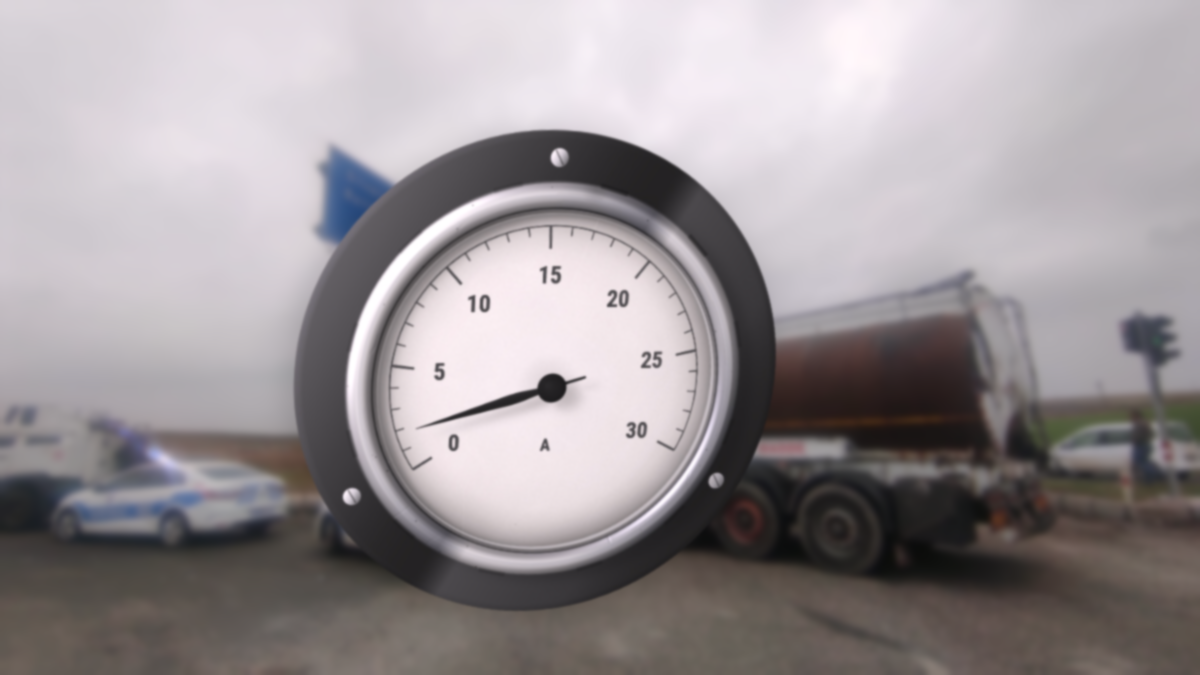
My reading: A 2
